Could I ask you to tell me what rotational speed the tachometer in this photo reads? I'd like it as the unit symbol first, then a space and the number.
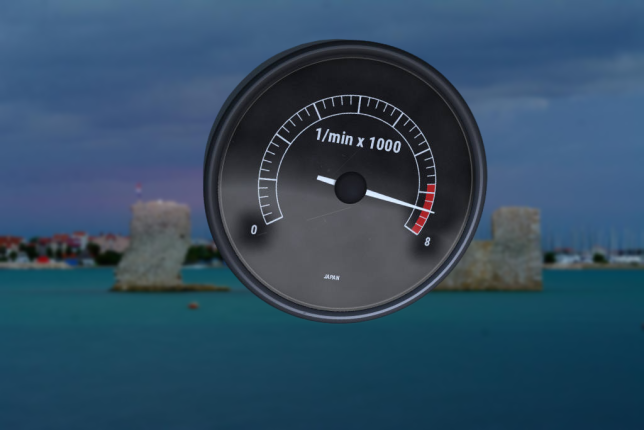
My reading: rpm 7400
